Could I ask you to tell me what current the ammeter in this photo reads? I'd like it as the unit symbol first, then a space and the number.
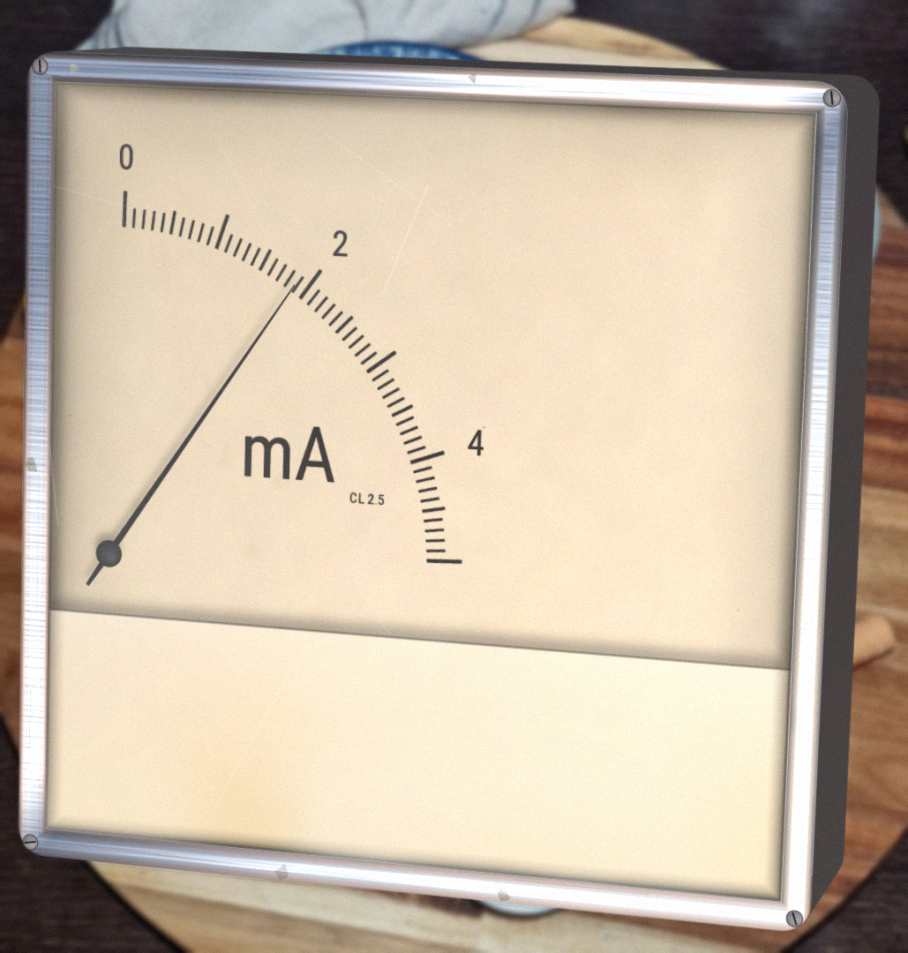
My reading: mA 1.9
